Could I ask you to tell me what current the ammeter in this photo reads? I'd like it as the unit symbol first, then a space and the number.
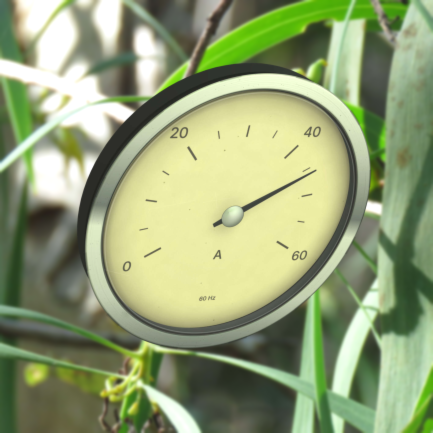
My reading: A 45
